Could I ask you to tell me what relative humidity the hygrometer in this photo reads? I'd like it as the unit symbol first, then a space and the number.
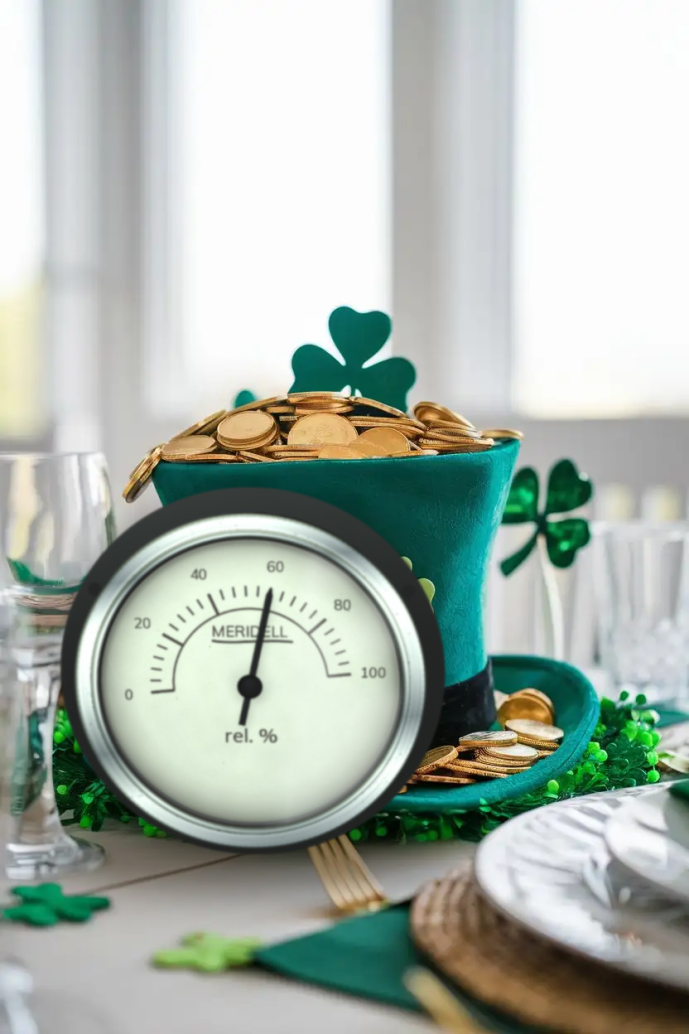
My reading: % 60
